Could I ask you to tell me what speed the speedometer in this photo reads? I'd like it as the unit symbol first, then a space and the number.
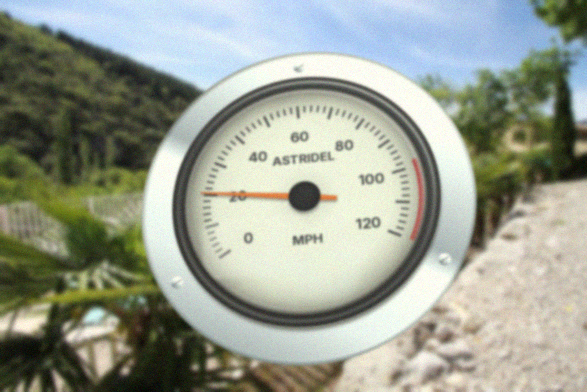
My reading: mph 20
